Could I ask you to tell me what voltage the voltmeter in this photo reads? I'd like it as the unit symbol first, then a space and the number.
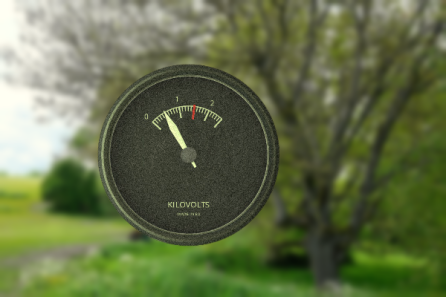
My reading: kV 0.5
